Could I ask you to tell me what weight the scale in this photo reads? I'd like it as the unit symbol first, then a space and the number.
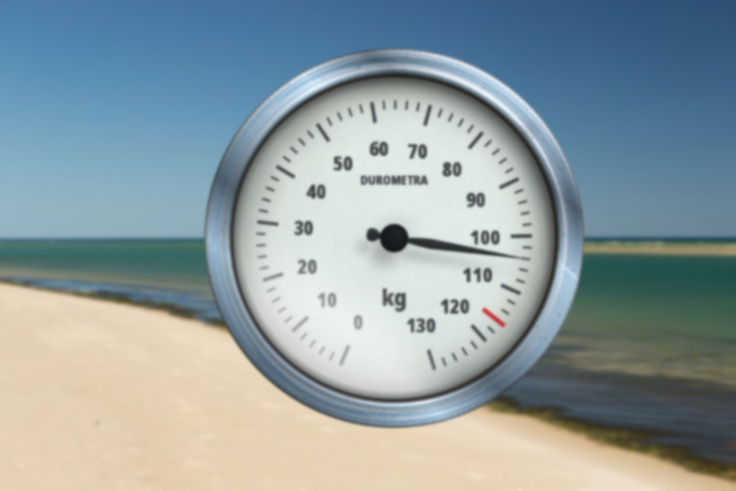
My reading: kg 104
